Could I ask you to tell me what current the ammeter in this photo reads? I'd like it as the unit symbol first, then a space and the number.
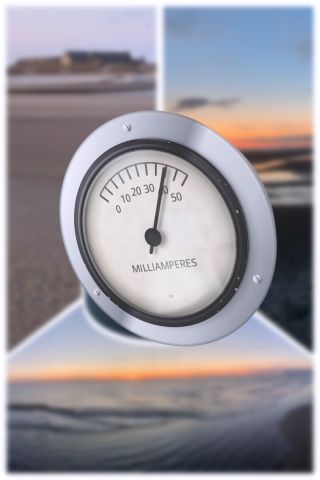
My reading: mA 40
